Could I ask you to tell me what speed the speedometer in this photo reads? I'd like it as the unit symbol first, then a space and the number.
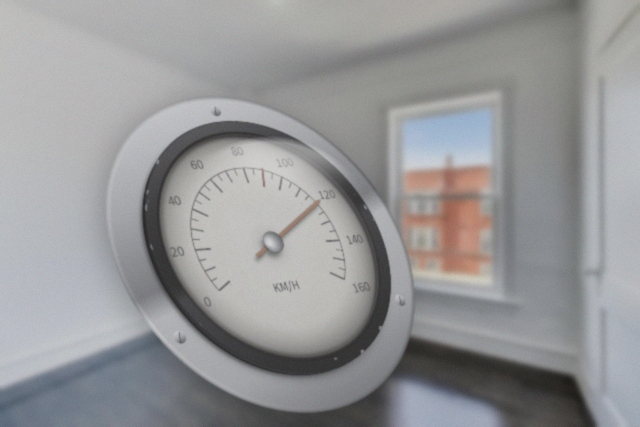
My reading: km/h 120
